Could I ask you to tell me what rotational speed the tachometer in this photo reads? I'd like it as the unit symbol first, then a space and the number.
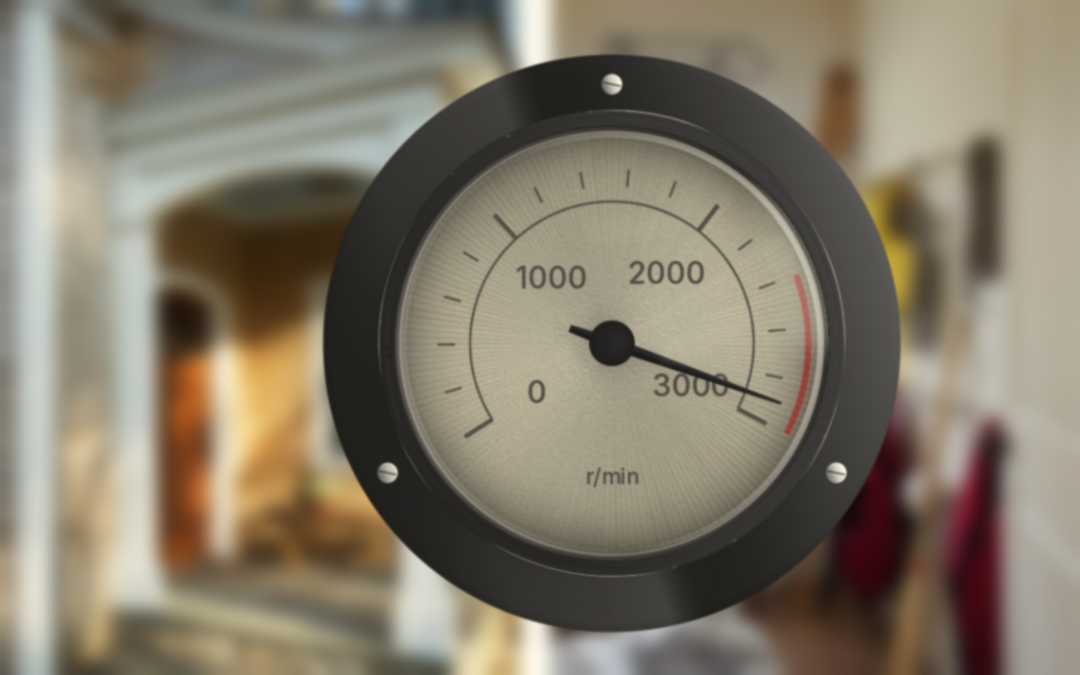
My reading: rpm 2900
